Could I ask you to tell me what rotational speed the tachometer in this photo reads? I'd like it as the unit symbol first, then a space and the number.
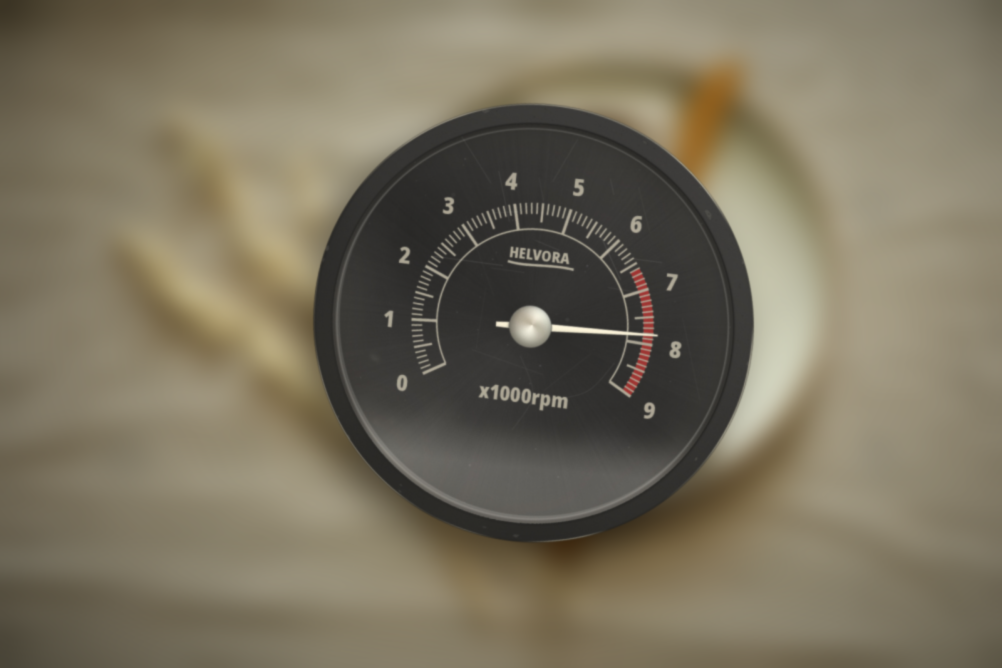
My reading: rpm 7800
